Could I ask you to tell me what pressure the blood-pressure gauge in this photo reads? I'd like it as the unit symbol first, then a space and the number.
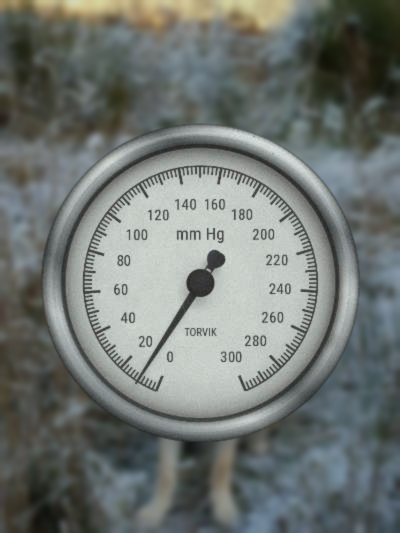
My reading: mmHg 10
